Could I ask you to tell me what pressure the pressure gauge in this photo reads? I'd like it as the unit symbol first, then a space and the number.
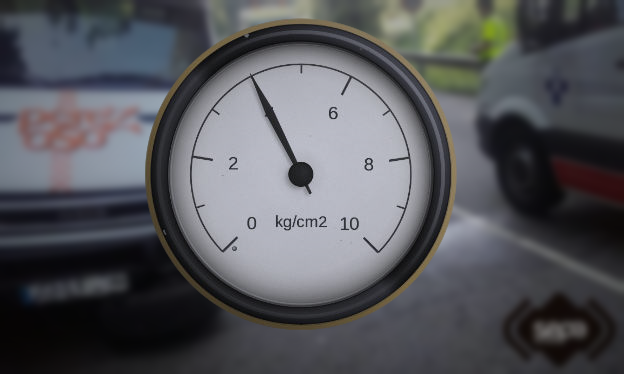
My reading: kg/cm² 4
